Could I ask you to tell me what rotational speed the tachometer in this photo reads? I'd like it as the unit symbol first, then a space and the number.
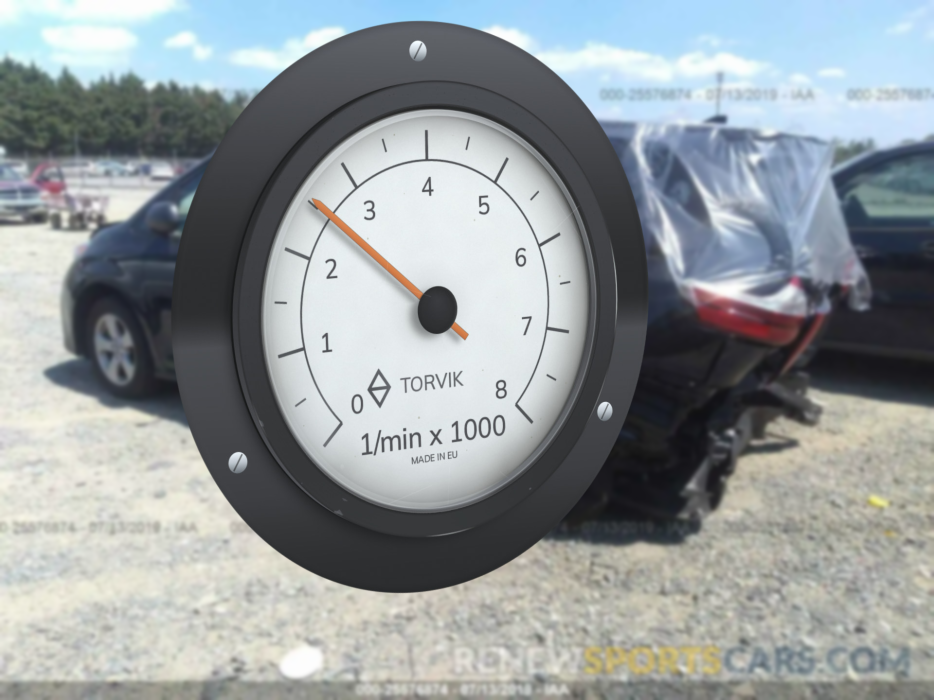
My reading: rpm 2500
